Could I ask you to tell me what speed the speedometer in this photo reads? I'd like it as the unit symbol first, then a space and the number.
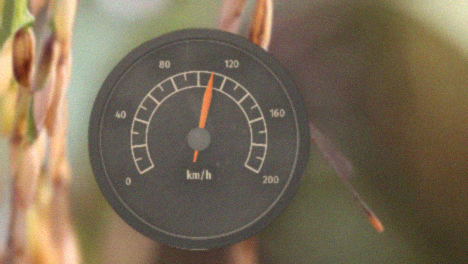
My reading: km/h 110
